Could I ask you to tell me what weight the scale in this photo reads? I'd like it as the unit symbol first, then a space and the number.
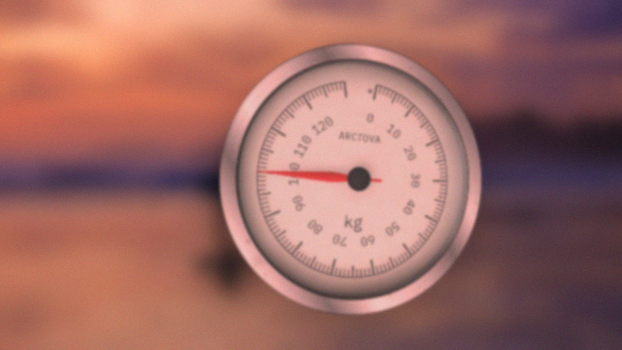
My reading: kg 100
